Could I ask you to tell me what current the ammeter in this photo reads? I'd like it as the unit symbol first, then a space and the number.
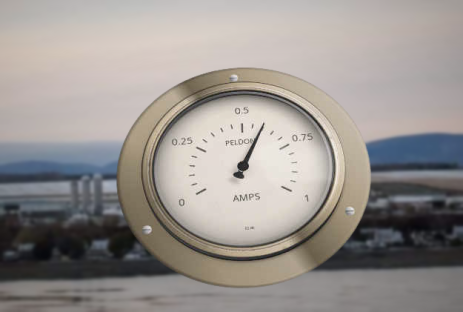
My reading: A 0.6
